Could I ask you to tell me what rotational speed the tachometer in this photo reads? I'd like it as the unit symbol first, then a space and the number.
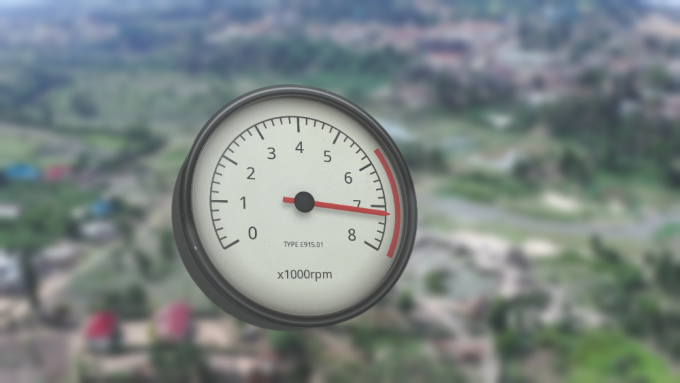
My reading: rpm 7200
